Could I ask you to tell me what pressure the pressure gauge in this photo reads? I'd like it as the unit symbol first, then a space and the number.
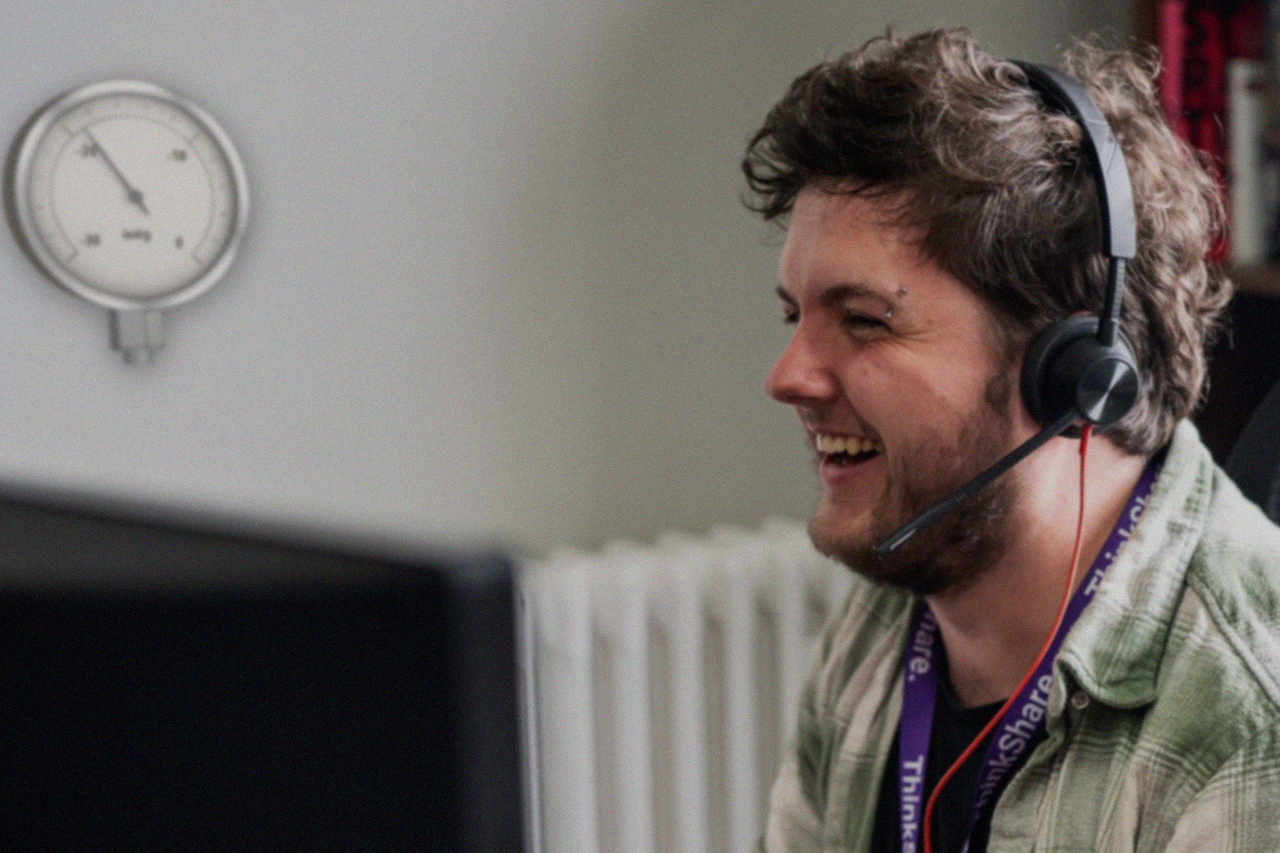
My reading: inHg -19
